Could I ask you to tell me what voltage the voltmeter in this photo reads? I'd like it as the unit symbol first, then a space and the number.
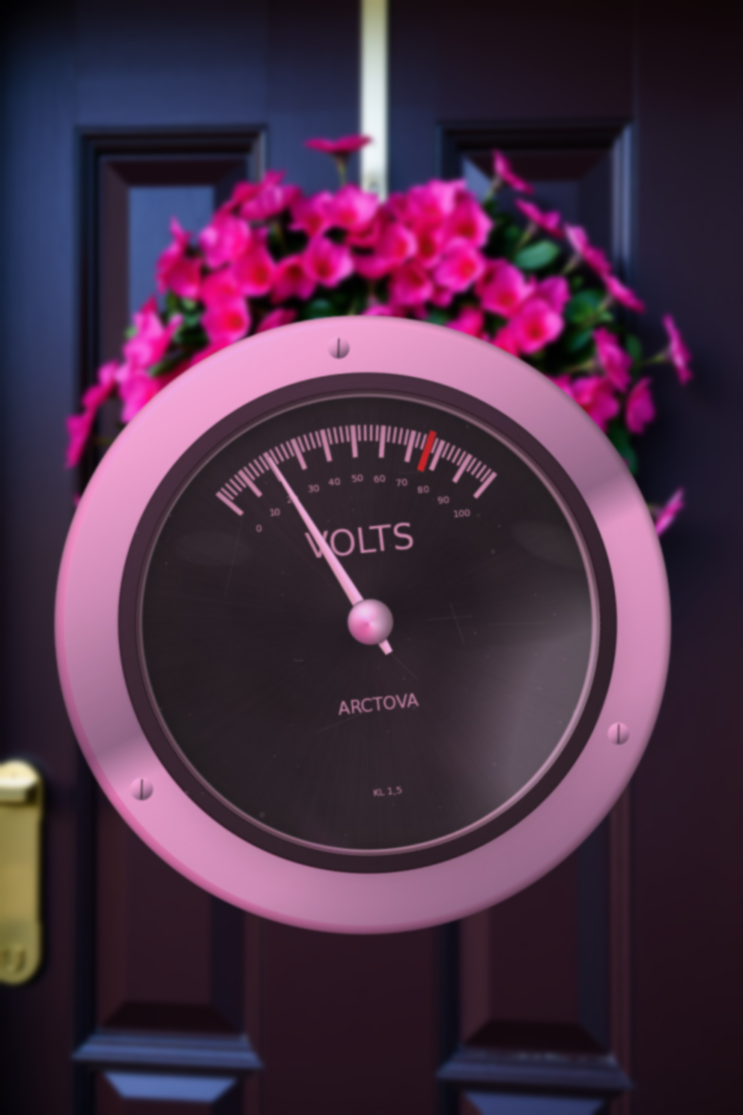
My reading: V 20
